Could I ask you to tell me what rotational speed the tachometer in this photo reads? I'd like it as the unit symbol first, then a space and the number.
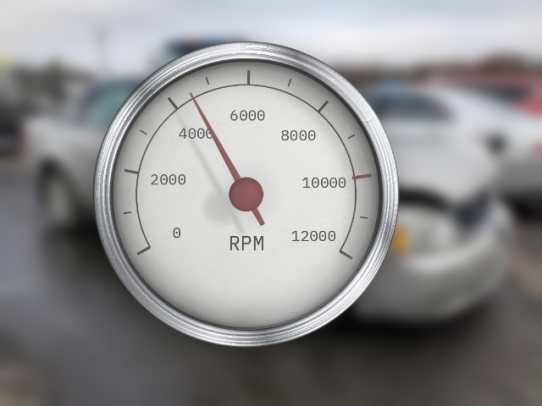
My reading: rpm 4500
